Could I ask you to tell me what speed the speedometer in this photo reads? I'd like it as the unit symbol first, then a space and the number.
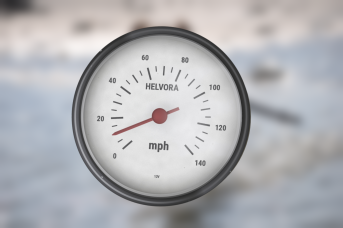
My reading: mph 10
